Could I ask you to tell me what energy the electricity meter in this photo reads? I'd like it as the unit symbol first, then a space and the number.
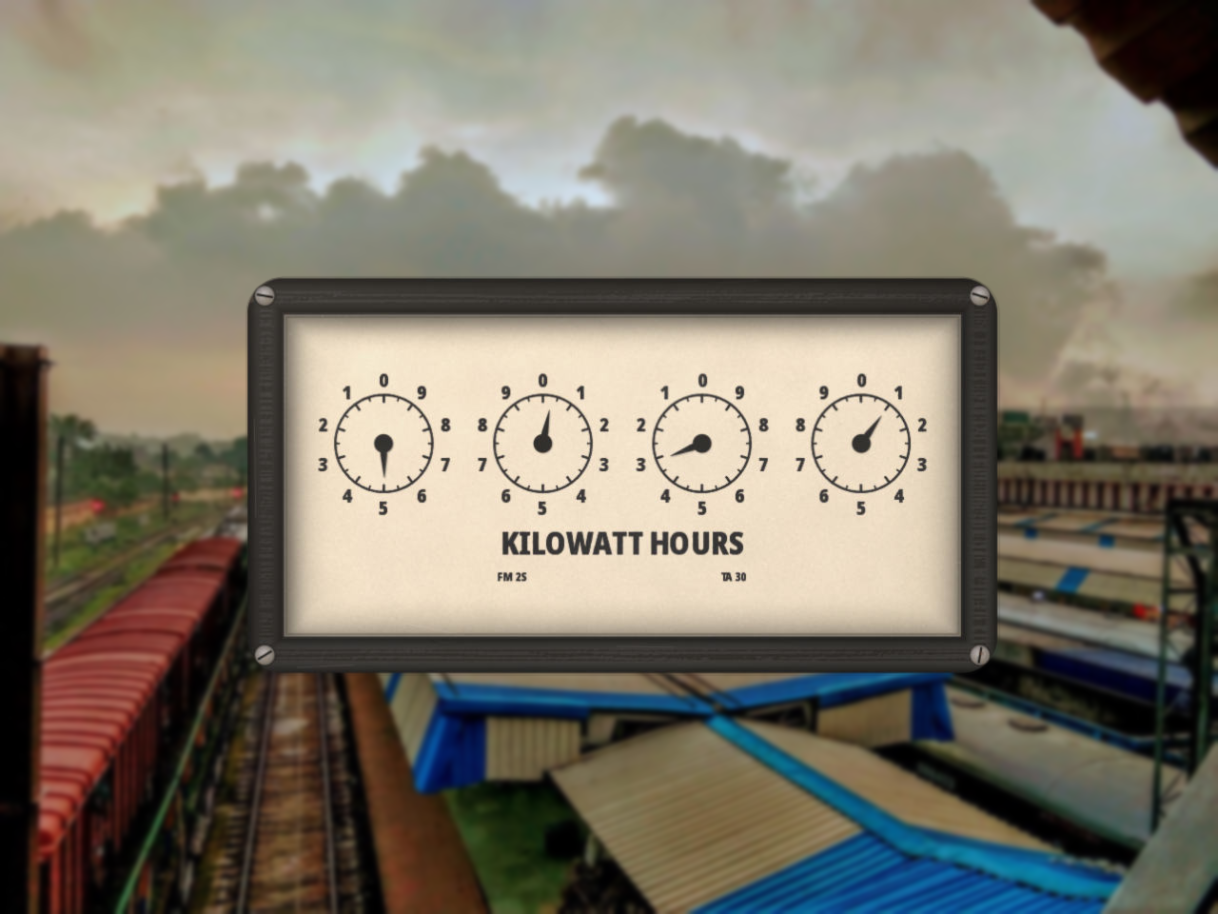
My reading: kWh 5031
